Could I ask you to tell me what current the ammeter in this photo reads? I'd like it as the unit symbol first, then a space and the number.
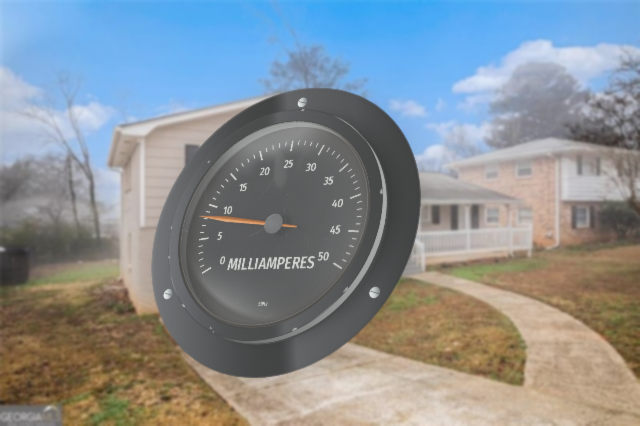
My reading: mA 8
